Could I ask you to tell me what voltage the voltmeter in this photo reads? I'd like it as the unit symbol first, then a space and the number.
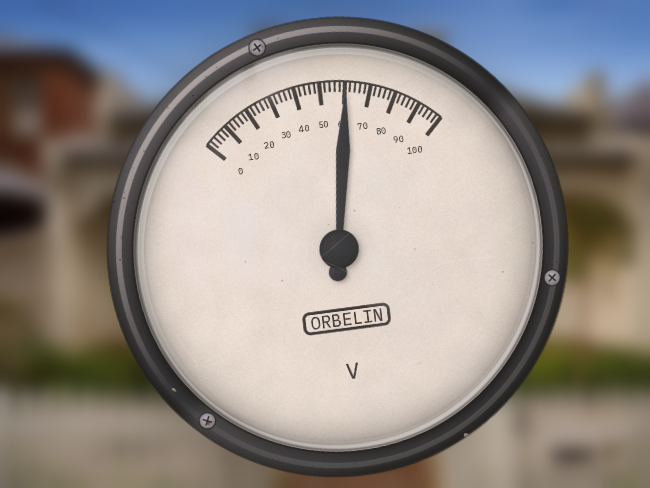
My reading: V 60
